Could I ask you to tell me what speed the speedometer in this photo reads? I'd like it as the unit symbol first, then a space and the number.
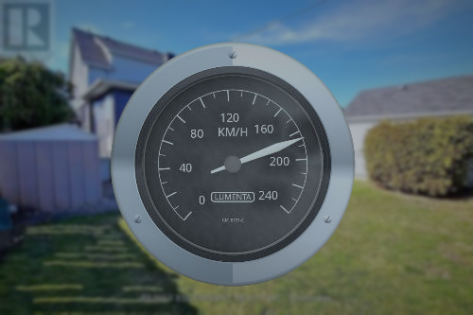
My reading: km/h 185
